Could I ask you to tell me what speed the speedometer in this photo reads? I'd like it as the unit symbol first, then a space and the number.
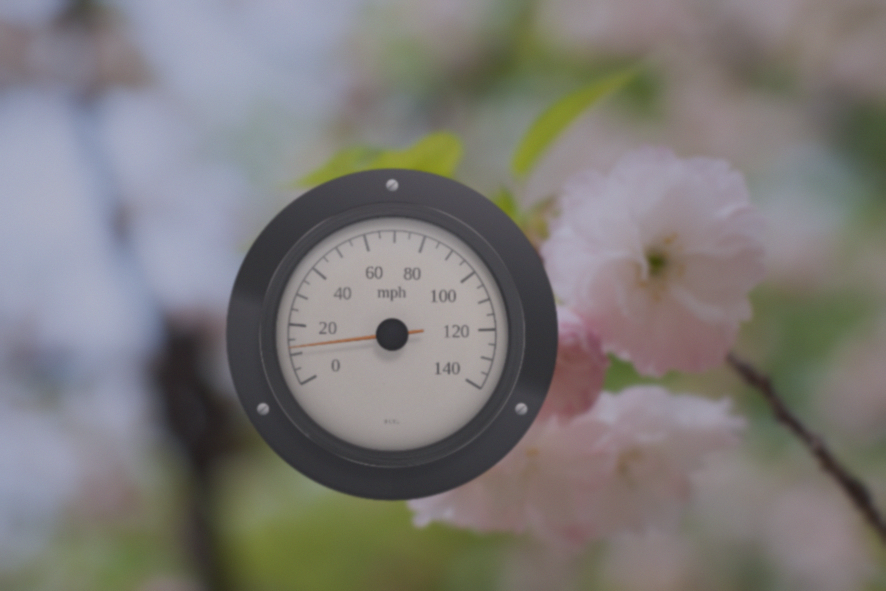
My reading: mph 12.5
